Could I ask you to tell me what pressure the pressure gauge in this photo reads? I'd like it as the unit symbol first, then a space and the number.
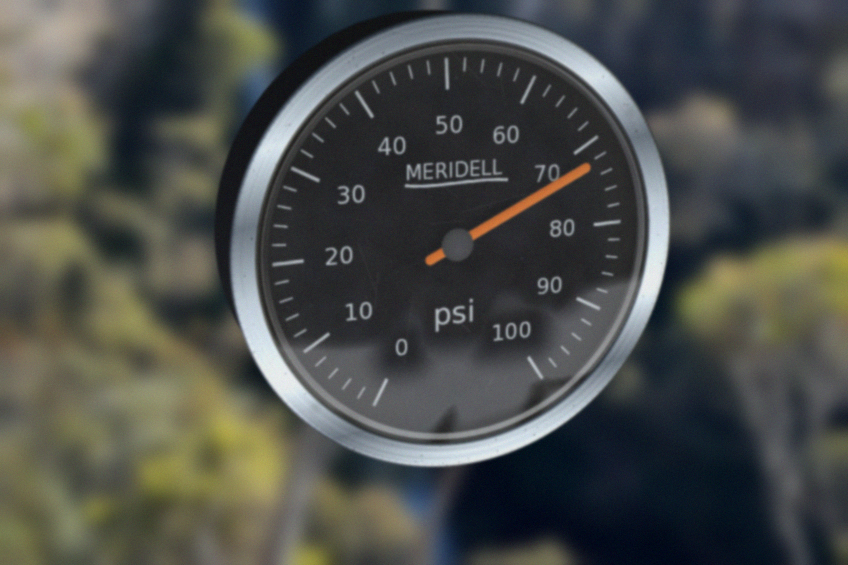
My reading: psi 72
